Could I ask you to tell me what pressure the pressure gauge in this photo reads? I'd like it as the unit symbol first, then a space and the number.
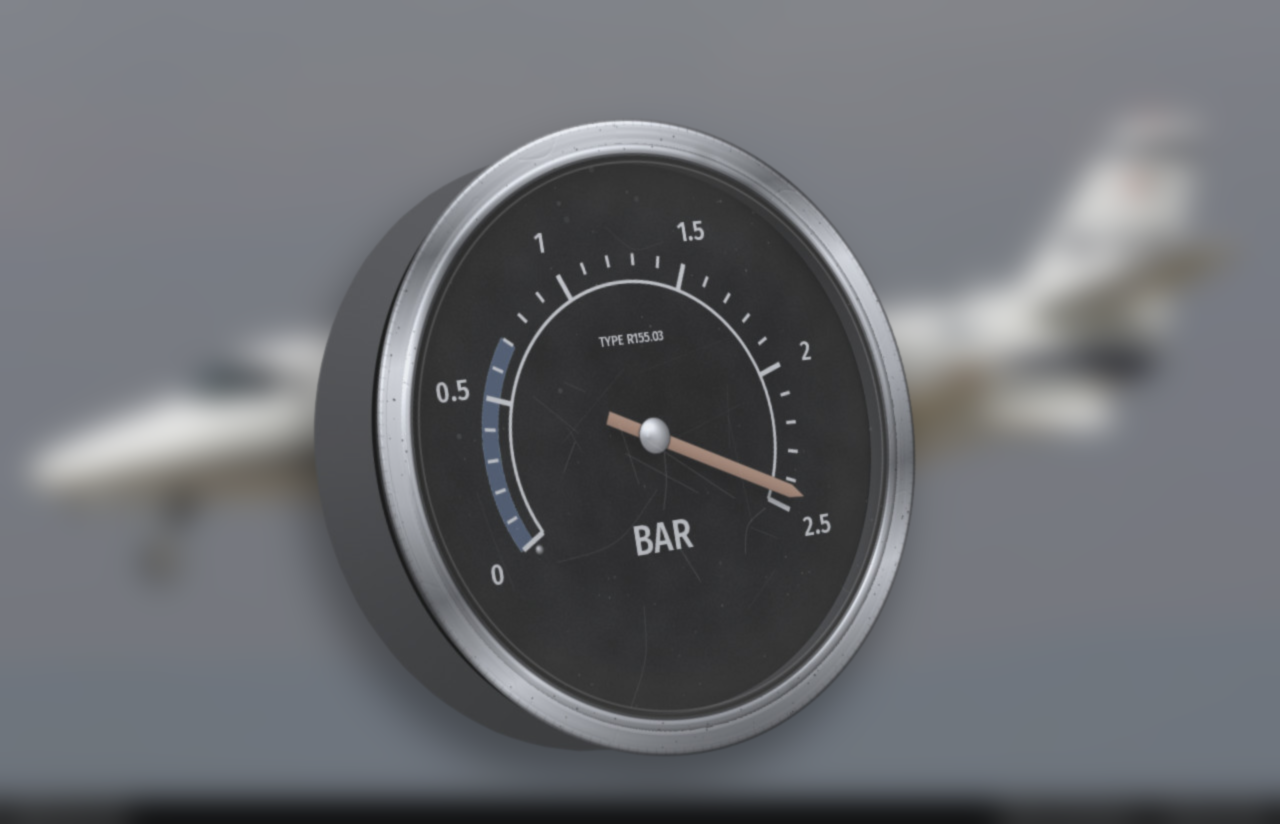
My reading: bar 2.45
